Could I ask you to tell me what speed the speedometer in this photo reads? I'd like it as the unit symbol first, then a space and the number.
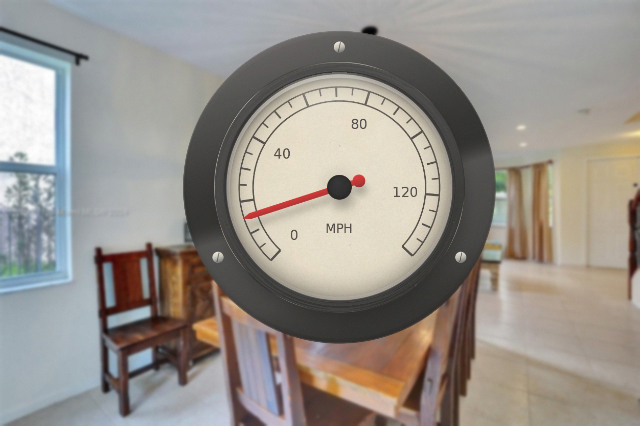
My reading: mph 15
